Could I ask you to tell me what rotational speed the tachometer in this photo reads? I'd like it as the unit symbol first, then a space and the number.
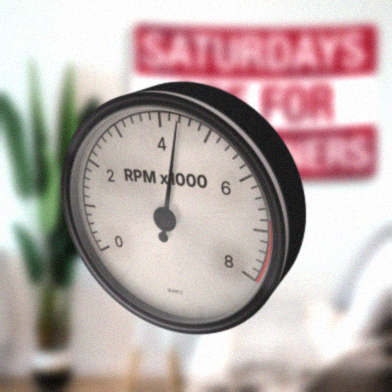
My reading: rpm 4400
